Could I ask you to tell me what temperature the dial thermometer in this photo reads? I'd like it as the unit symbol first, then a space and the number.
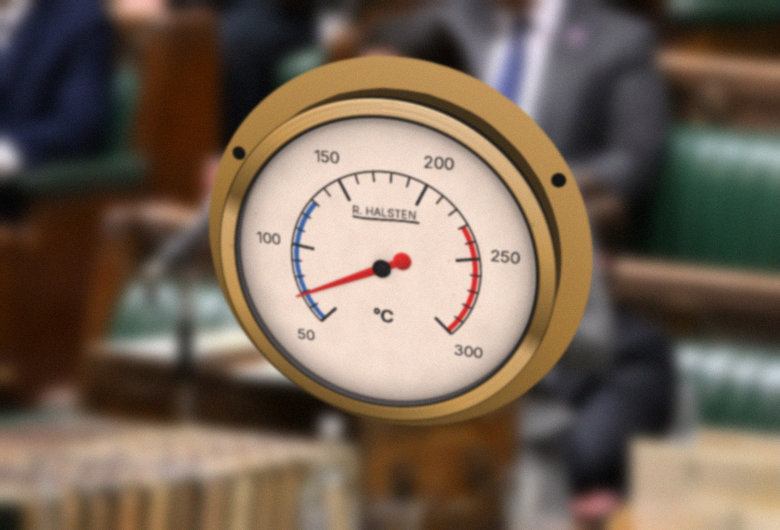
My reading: °C 70
